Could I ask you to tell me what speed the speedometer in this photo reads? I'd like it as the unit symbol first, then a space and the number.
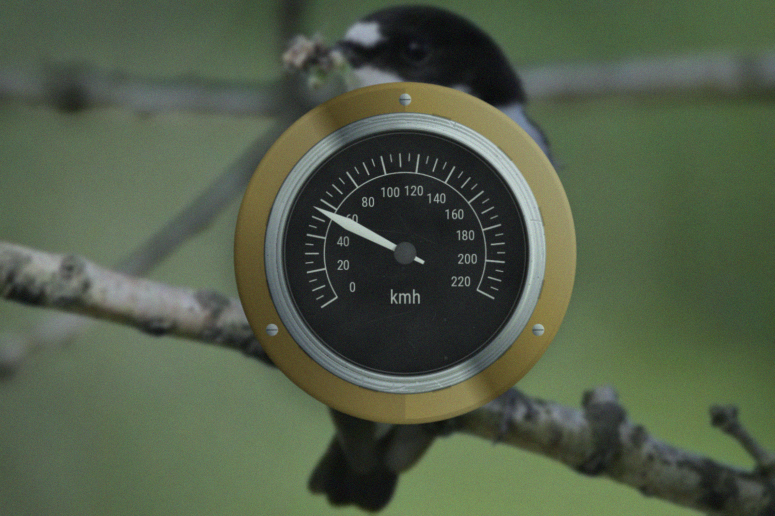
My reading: km/h 55
